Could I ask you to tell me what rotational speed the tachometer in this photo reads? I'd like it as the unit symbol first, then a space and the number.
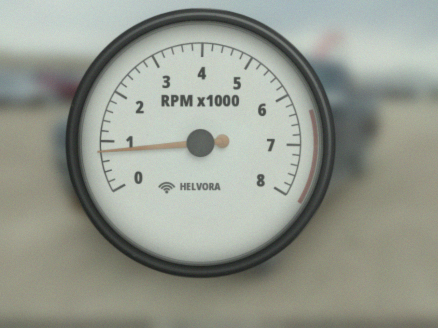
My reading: rpm 800
